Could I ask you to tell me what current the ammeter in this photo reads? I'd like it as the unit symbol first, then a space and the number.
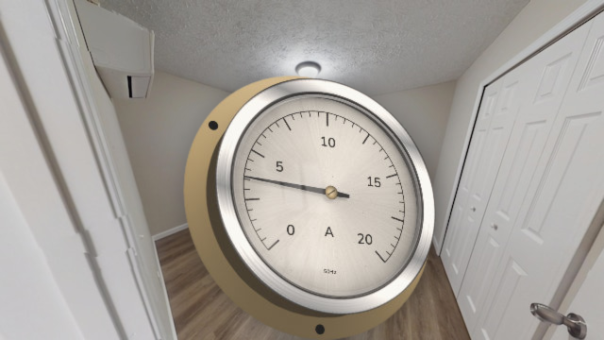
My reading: A 3.5
